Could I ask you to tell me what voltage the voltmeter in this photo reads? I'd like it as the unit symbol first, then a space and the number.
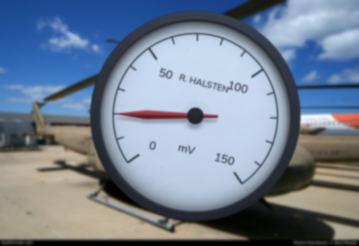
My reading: mV 20
